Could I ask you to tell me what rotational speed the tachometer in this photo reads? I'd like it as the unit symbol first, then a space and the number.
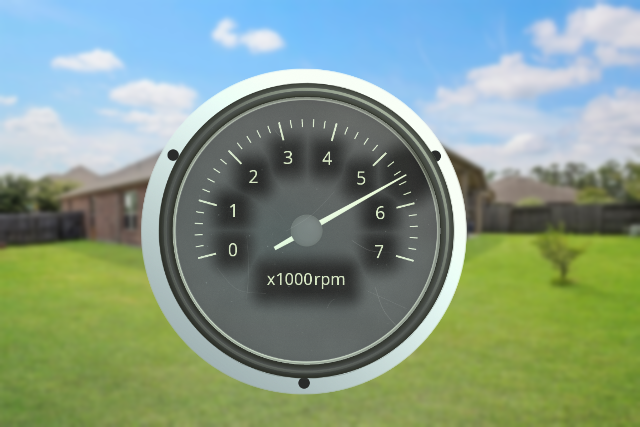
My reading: rpm 5500
